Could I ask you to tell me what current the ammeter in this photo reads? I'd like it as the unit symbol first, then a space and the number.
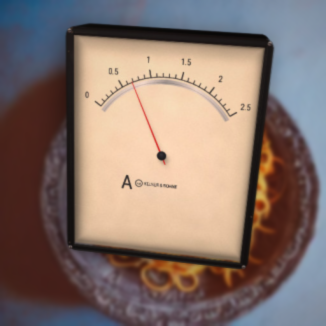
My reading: A 0.7
